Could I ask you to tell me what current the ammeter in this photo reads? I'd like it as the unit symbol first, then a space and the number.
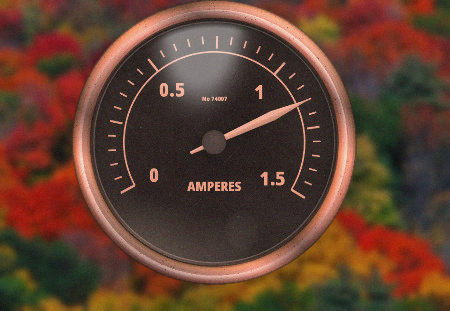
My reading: A 1.15
